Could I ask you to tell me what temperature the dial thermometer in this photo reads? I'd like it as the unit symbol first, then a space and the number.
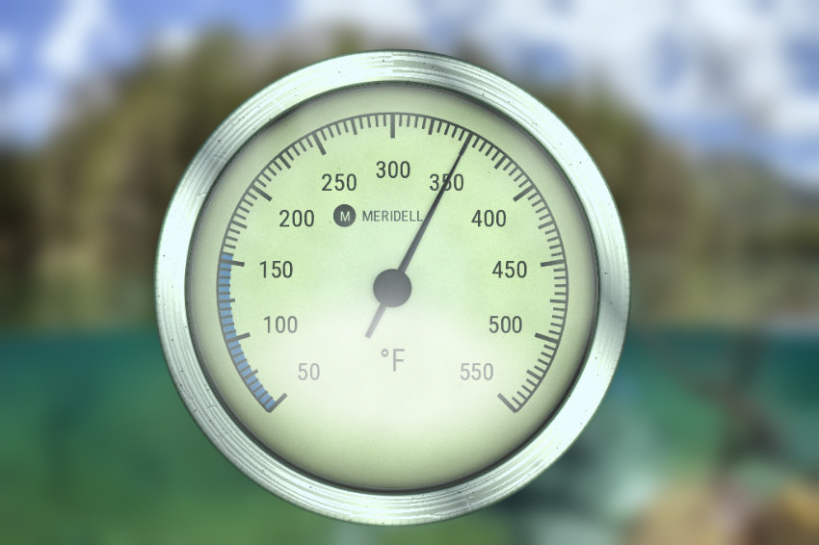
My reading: °F 350
